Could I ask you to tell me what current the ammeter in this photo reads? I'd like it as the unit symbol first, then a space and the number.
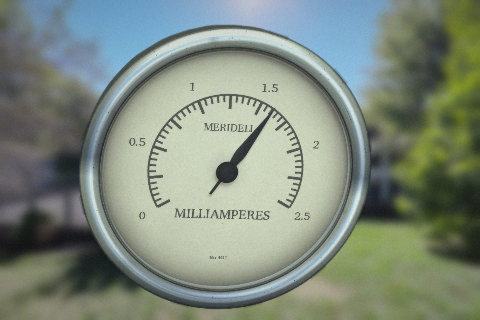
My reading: mA 1.6
